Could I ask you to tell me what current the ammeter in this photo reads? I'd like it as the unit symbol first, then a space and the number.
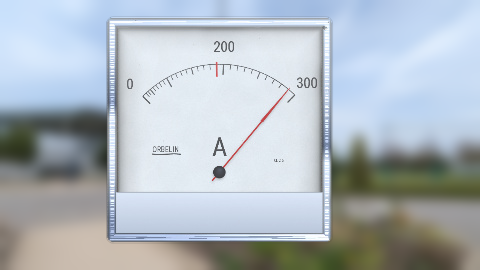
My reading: A 290
